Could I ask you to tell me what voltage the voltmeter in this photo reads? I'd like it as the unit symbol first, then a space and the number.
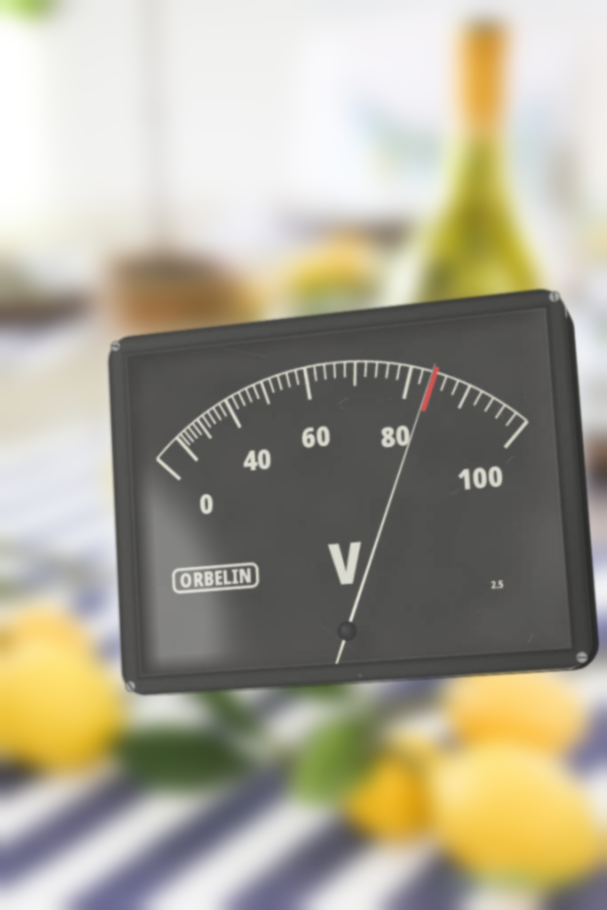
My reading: V 84
